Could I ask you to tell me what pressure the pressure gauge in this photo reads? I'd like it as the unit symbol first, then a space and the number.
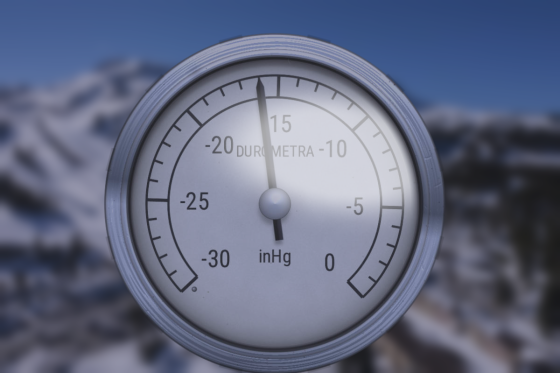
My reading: inHg -16
